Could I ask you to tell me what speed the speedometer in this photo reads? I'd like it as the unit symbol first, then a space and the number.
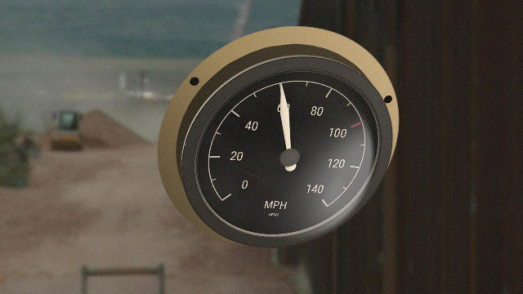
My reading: mph 60
